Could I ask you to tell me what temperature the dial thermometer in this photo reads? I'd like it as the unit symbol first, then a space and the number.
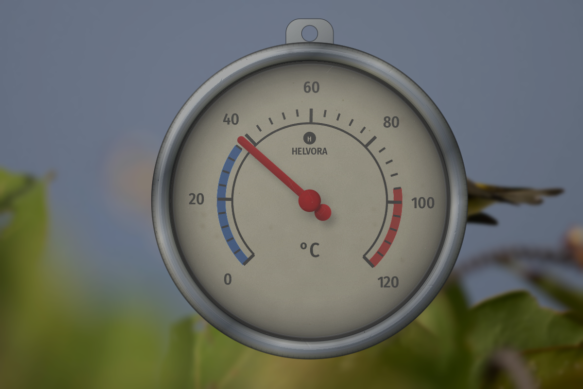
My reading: °C 38
